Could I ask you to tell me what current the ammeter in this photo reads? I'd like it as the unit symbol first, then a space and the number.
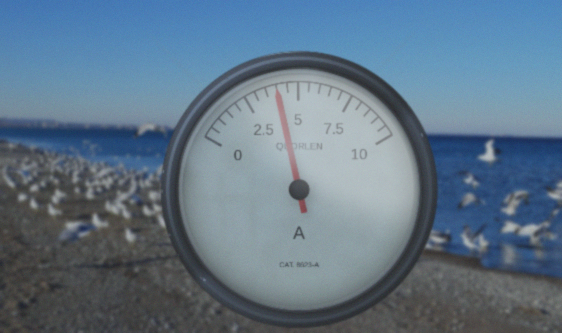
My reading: A 4
